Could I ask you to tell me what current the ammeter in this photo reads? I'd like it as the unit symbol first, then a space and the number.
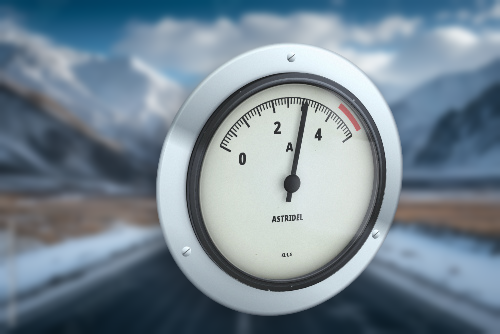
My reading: A 3
